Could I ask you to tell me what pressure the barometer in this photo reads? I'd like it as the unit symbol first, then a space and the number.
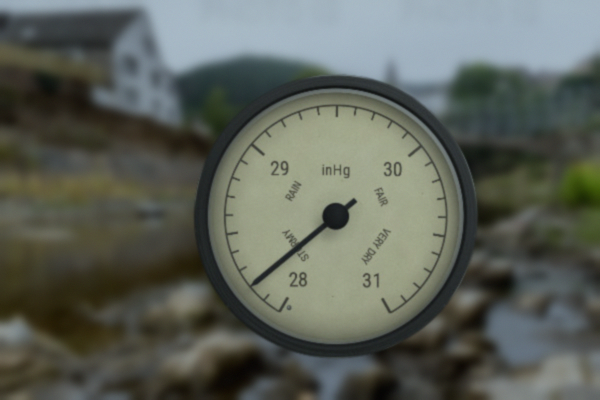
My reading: inHg 28.2
